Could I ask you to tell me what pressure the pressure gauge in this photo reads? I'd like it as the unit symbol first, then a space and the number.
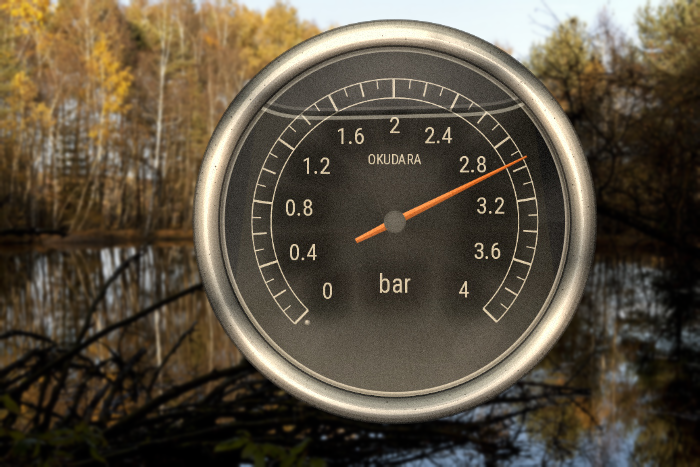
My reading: bar 2.95
